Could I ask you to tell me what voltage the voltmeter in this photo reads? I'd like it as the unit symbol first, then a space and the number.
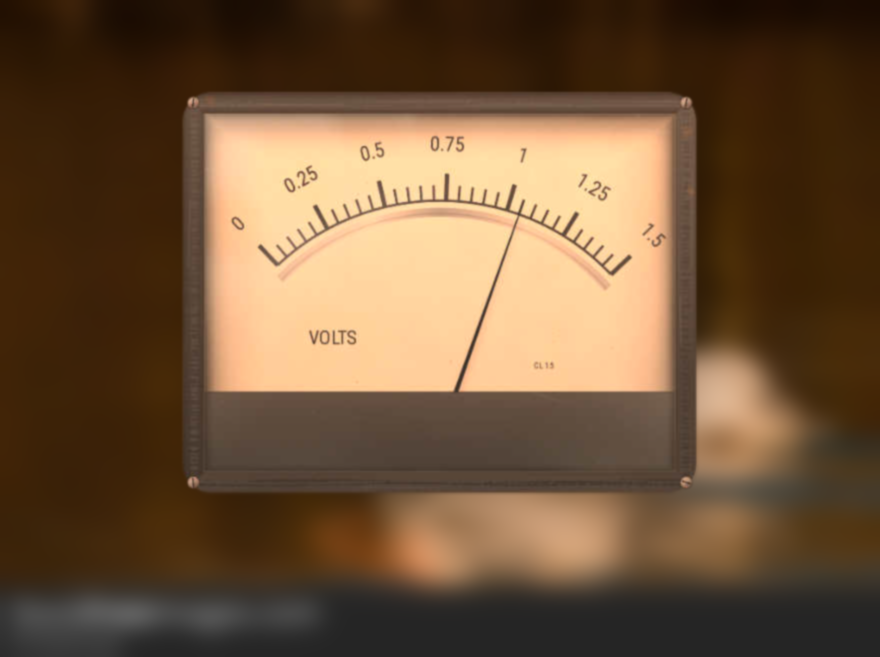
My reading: V 1.05
